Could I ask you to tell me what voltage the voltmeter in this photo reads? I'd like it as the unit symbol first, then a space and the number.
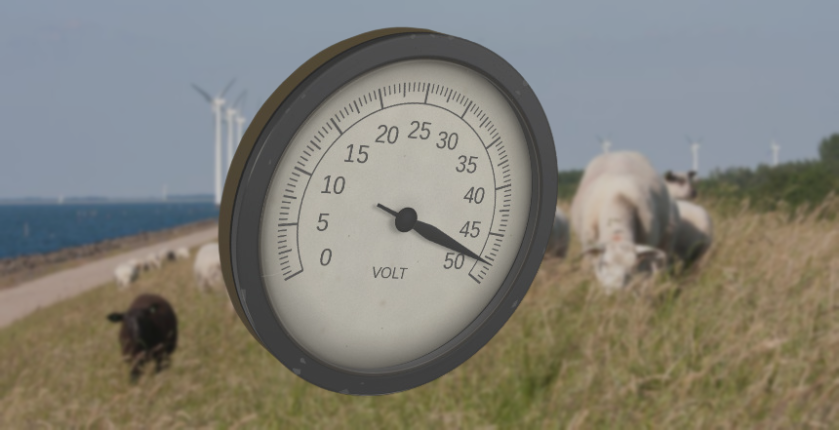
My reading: V 48
